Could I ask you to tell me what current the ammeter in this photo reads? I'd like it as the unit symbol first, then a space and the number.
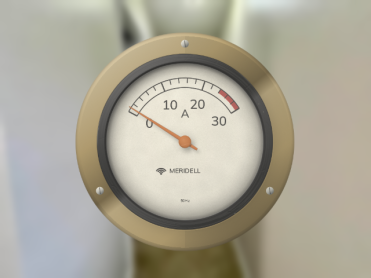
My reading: A 1
